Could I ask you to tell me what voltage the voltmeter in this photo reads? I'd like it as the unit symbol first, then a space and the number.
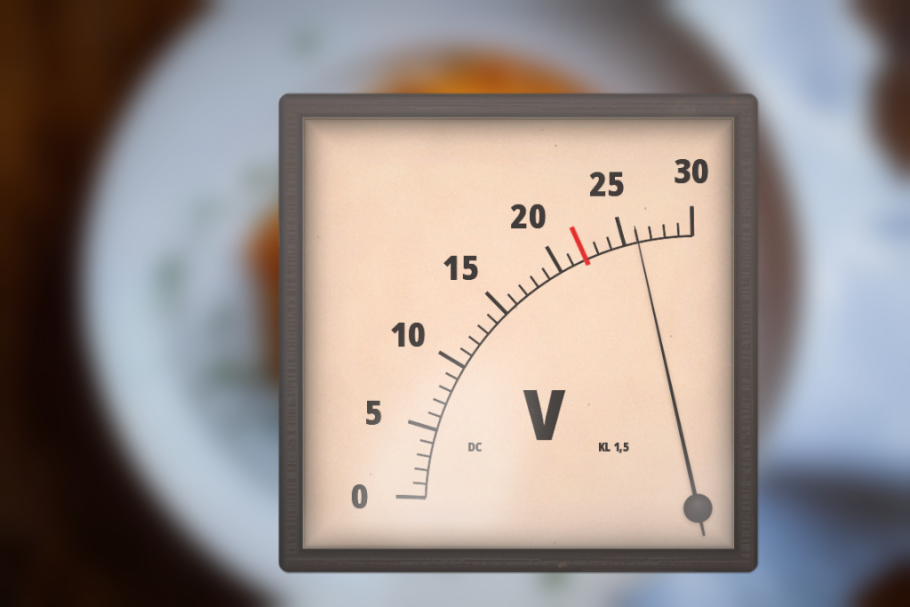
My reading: V 26
